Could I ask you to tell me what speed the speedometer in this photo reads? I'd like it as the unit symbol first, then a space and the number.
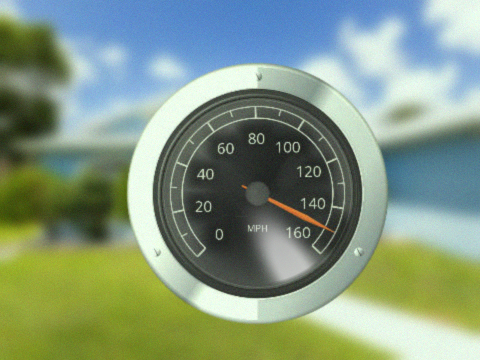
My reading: mph 150
